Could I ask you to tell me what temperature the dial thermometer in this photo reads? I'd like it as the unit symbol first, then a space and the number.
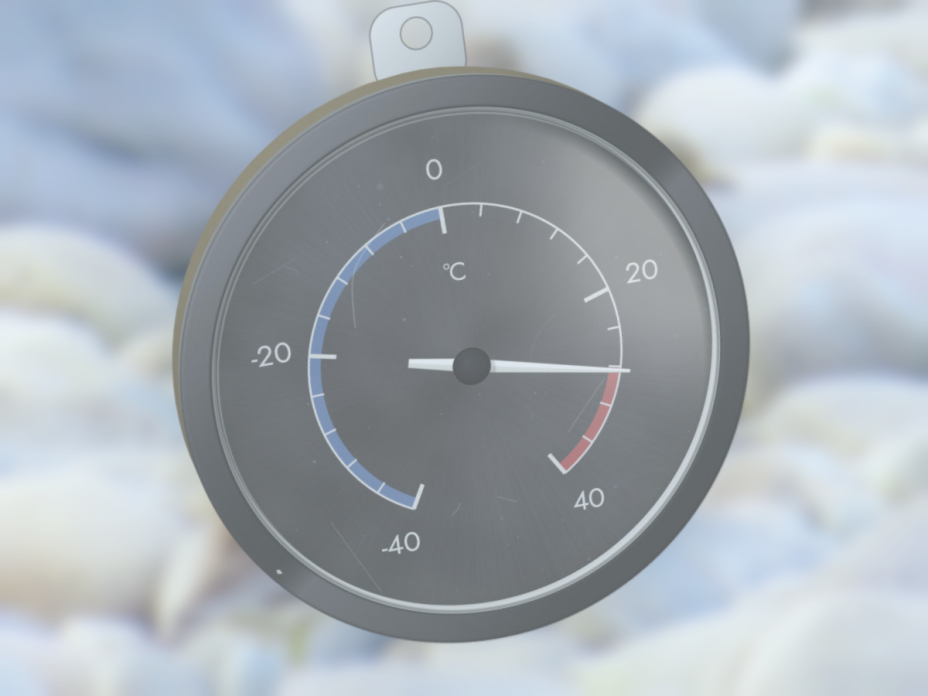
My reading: °C 28
